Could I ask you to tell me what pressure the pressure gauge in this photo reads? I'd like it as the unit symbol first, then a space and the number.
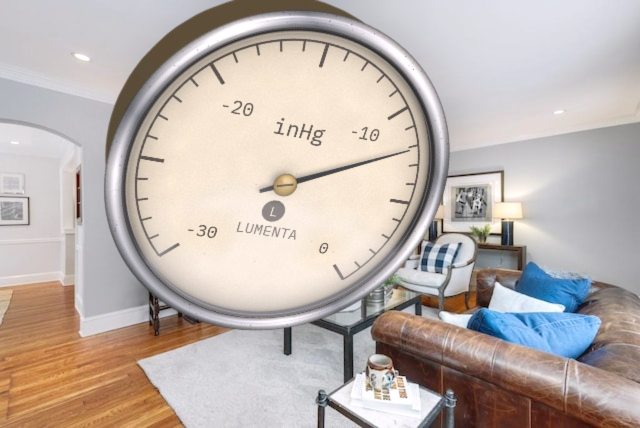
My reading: inHg -8
